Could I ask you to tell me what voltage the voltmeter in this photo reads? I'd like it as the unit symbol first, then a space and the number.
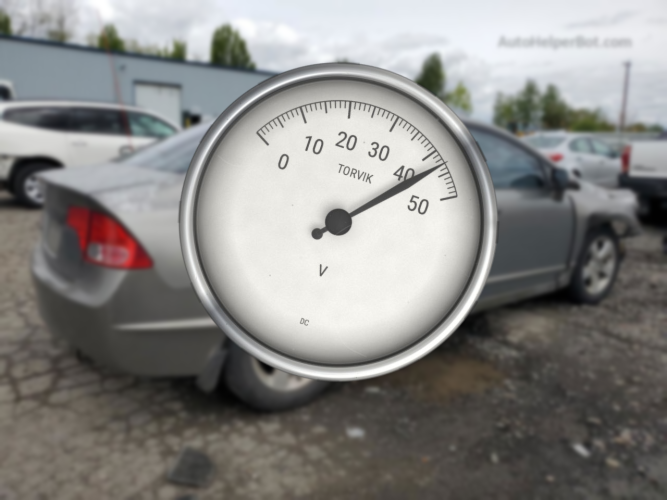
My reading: V 43
